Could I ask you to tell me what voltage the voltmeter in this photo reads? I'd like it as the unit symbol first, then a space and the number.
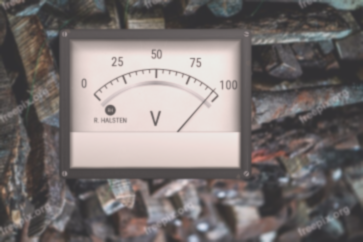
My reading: V 95
